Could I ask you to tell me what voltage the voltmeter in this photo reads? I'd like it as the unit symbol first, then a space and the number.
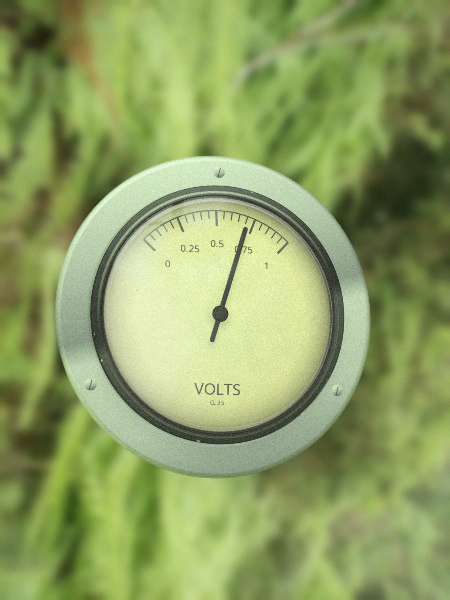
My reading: V 0.7
